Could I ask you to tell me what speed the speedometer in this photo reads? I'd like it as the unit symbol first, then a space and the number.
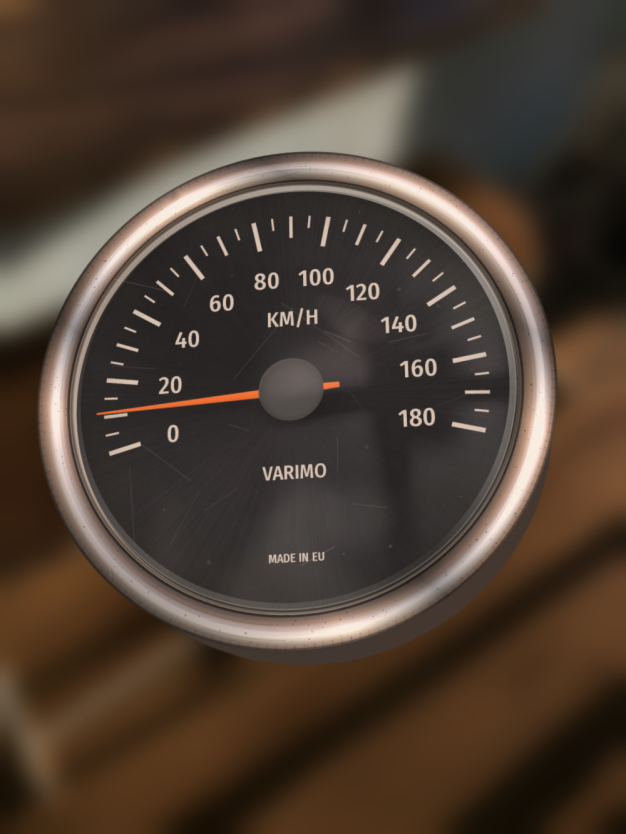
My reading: km/h 10
